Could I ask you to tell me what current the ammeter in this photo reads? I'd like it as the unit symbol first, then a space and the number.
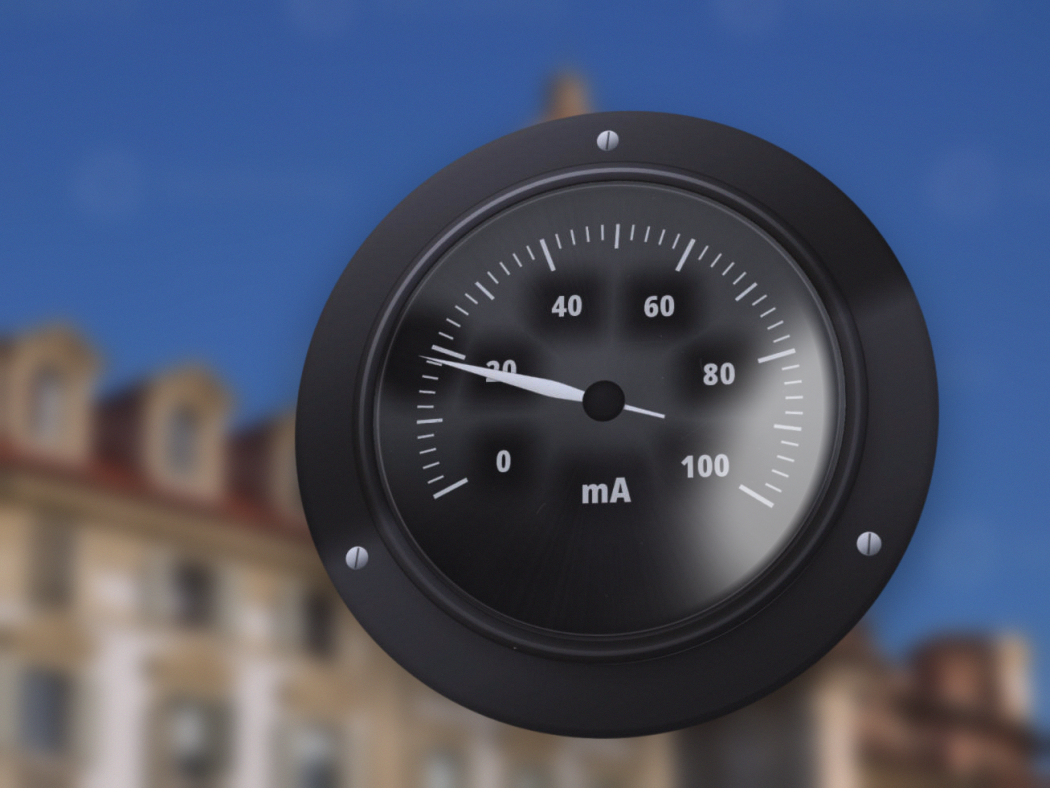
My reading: mA 18
